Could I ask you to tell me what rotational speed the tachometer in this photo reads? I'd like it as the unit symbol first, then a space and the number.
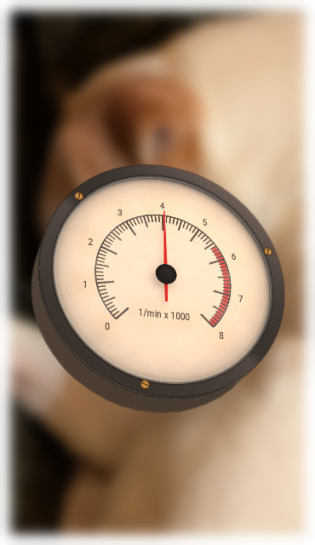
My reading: rpm 4000
